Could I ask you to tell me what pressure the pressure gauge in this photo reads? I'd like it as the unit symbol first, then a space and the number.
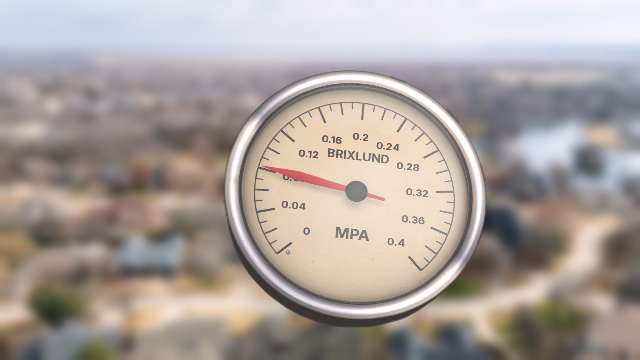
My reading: MPa 0.08
